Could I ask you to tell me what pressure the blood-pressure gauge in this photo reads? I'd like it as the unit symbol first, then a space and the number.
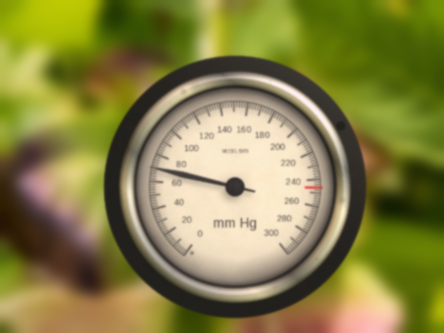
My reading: mmHg 70
